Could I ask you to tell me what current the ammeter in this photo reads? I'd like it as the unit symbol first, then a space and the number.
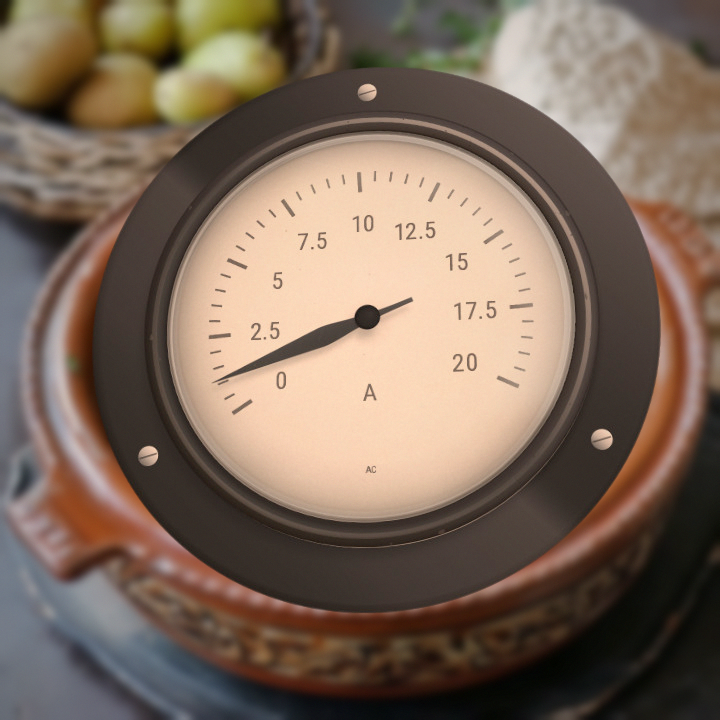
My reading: A 1
